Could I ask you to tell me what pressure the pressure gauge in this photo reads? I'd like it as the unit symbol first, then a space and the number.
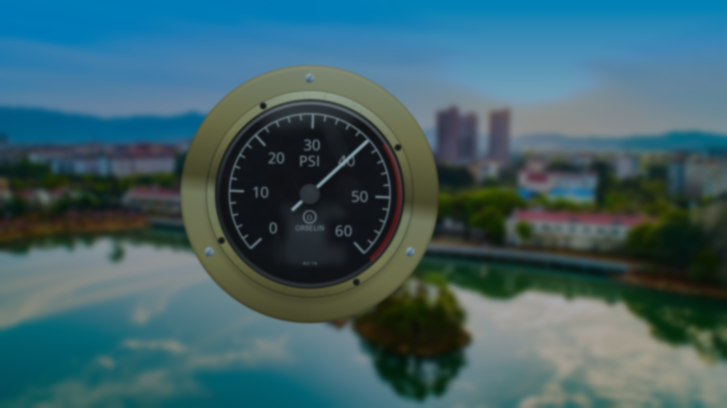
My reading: psi 40
